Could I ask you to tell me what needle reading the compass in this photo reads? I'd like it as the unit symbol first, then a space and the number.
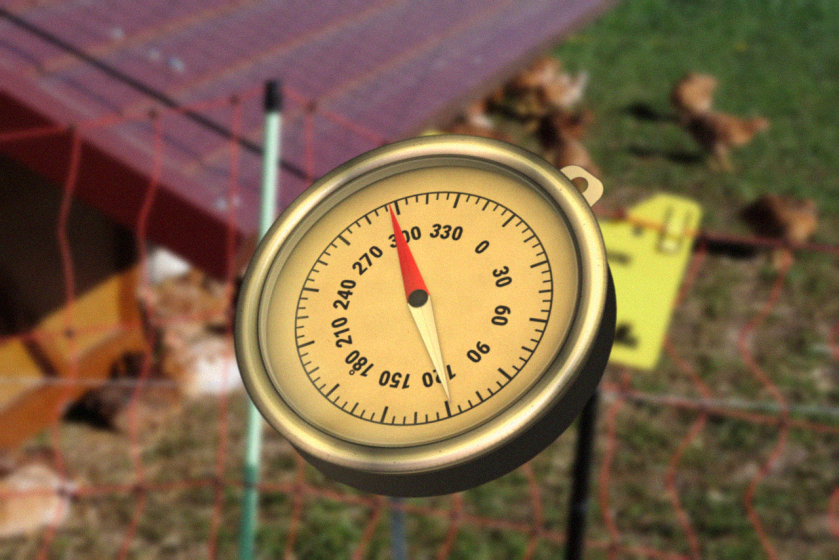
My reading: ° 297.5
